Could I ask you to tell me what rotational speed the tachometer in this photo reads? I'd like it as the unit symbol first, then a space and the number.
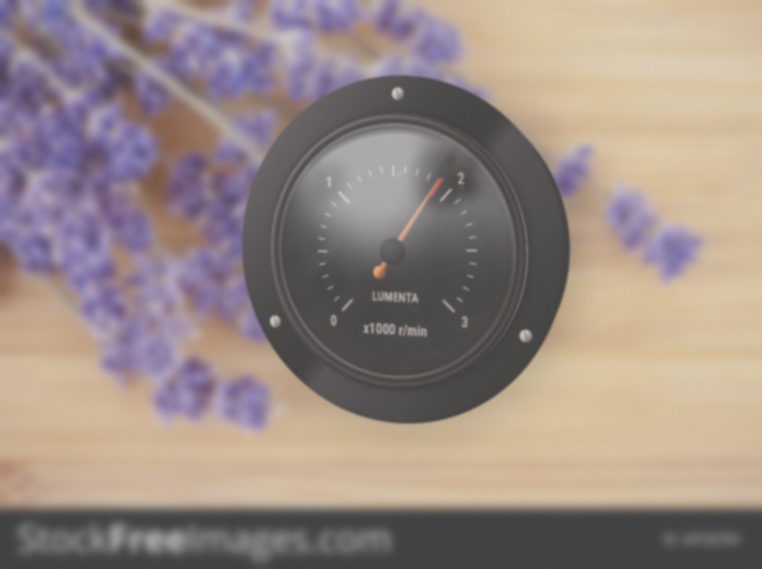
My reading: rpm 1900
